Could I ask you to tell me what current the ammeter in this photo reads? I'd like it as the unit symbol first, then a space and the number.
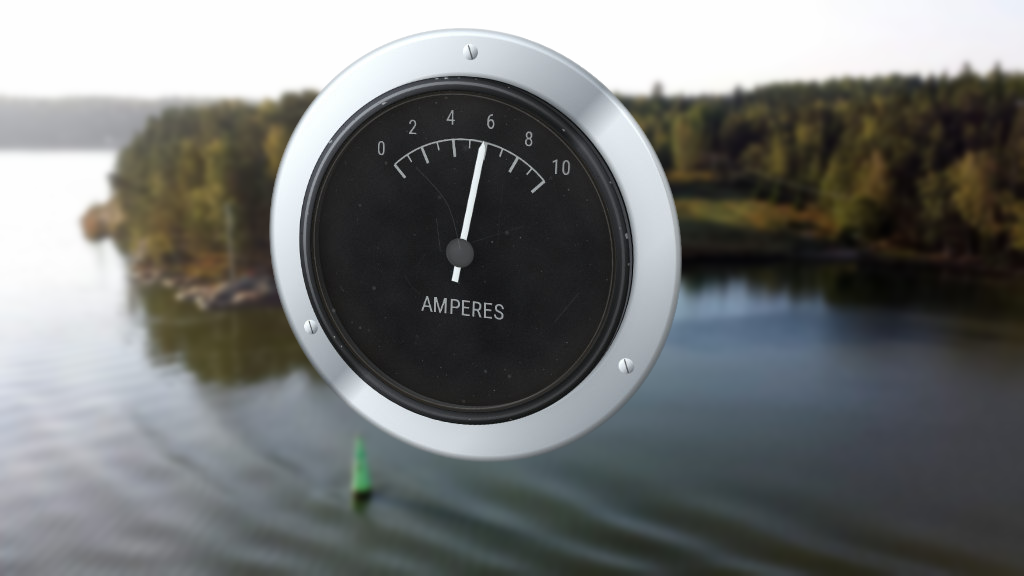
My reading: A 6
